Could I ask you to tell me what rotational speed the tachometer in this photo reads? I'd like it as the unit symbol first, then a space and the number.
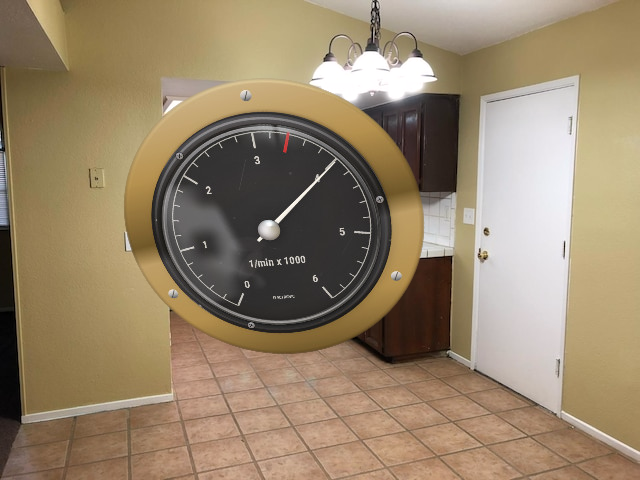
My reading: rpm 4000
